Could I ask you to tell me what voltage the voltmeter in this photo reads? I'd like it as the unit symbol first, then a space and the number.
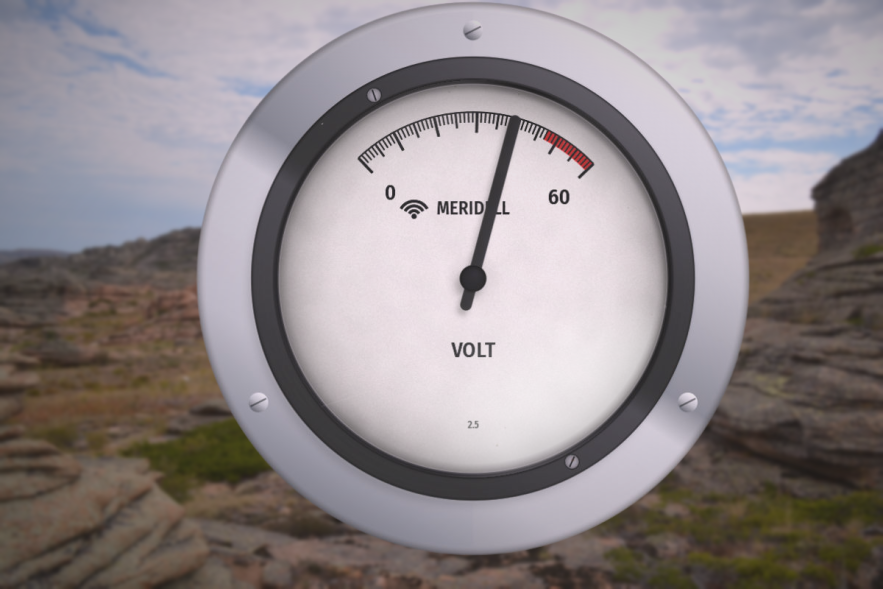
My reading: V 39
